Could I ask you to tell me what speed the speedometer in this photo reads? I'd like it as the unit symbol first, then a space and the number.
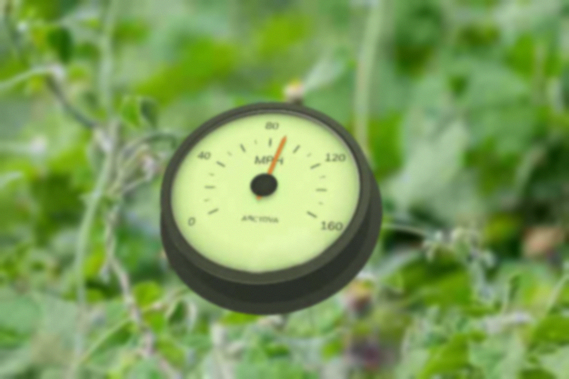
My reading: mph 90
